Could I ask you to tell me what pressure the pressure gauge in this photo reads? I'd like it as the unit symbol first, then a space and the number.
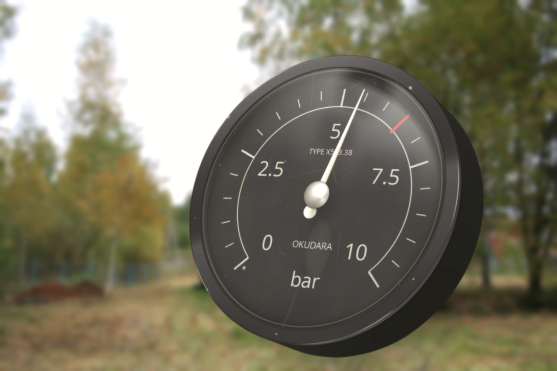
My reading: bar 5.5
